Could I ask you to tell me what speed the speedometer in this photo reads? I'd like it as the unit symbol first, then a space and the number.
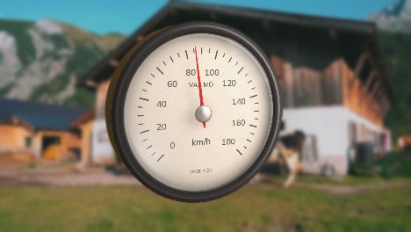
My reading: km/h 85
